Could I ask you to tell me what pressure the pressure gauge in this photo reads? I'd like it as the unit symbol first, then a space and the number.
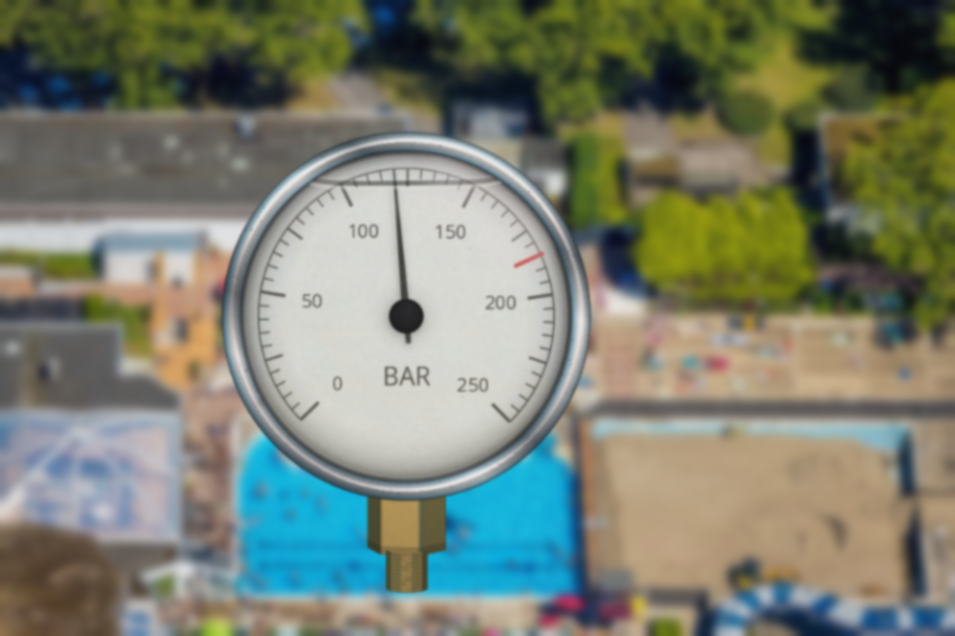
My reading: bar 120
